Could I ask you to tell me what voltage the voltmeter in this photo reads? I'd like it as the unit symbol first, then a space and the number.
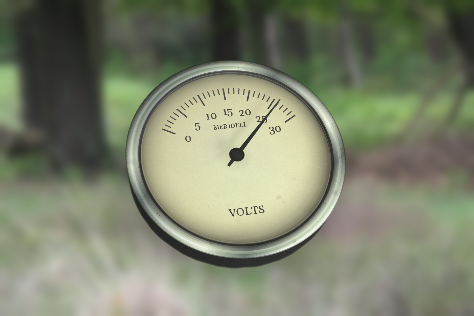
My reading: V 26
